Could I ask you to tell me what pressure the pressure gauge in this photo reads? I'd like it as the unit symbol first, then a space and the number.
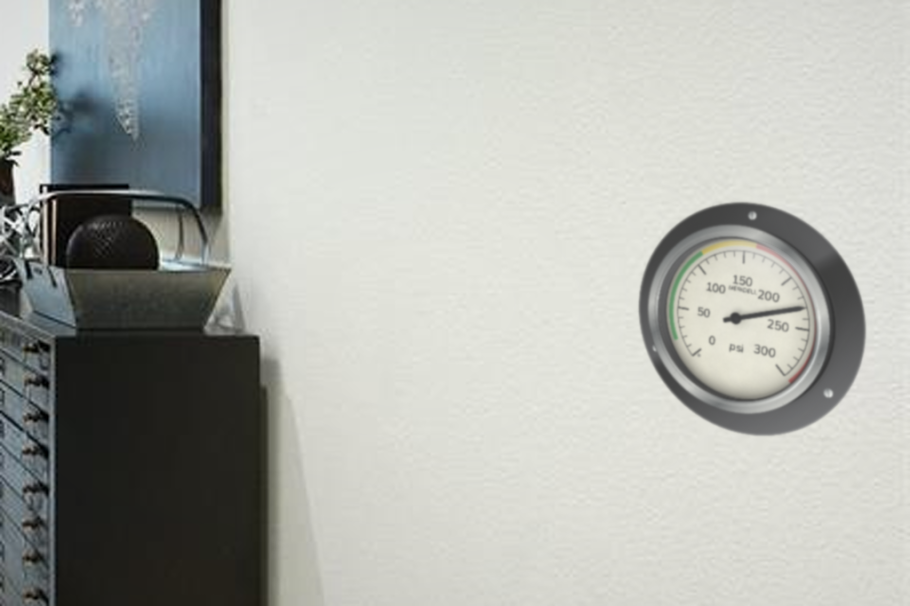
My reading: psi 230
